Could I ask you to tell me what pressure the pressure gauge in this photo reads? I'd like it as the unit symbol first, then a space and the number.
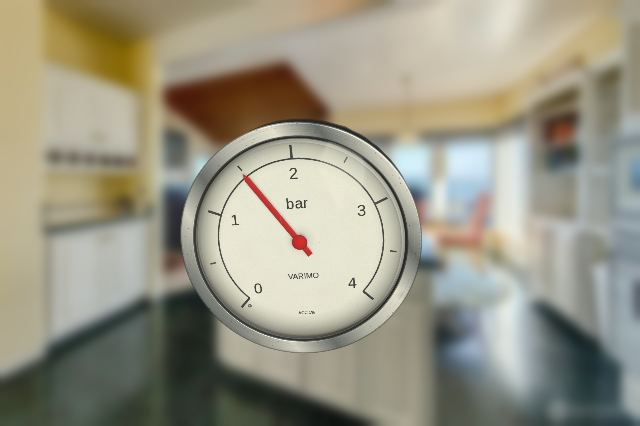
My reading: bar 1.5
